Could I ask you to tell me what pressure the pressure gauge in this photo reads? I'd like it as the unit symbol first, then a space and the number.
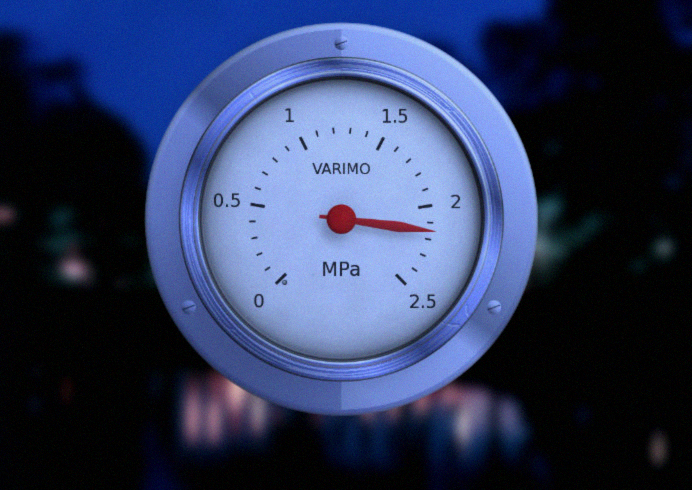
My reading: MPa 2.15
